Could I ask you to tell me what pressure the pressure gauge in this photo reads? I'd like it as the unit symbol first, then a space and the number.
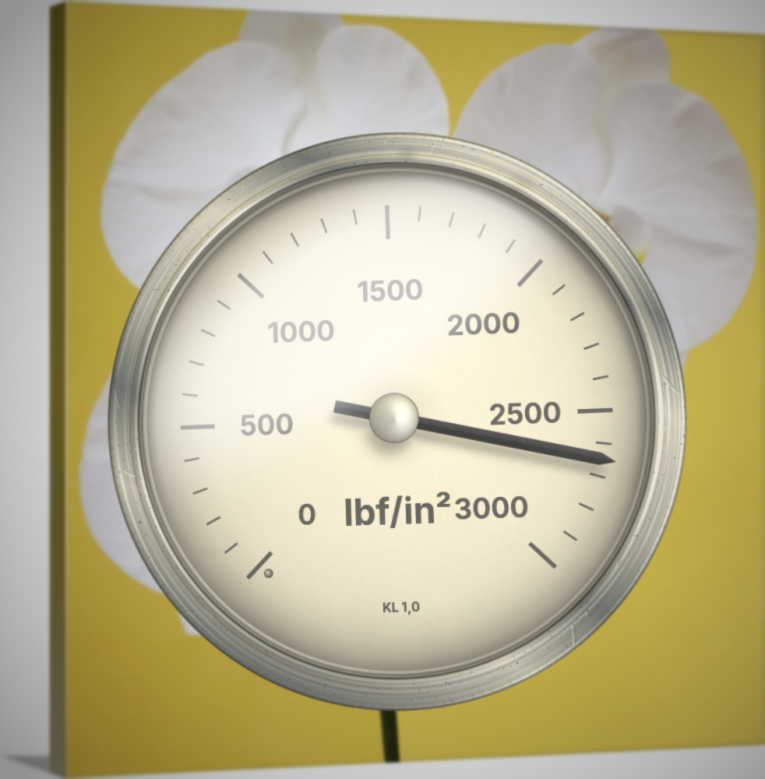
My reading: psi 2650
